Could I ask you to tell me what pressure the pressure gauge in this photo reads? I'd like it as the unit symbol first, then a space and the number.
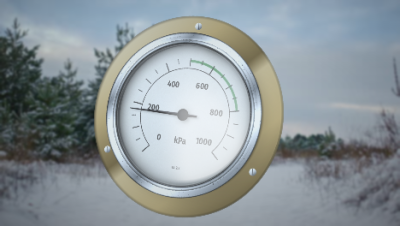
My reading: kPa 175
